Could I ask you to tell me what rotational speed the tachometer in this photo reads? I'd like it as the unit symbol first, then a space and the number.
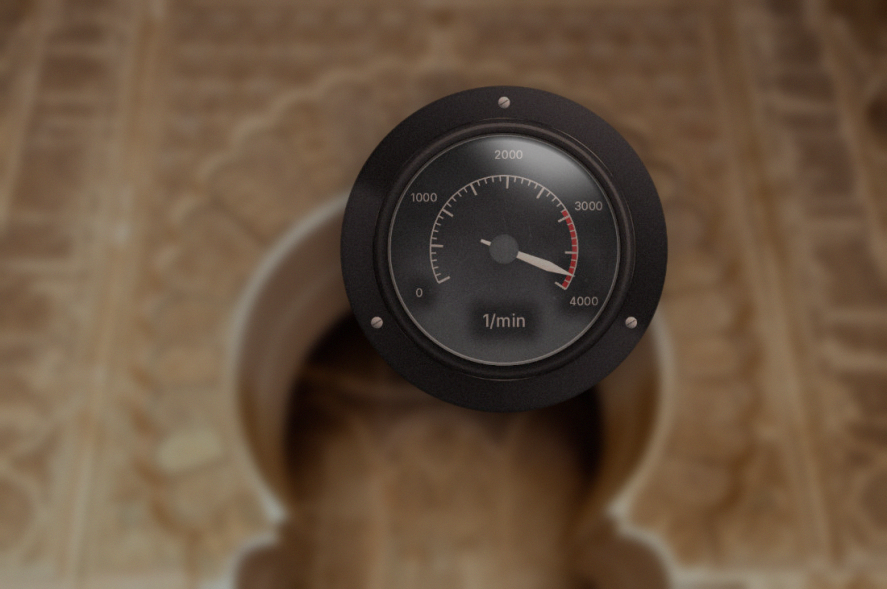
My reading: rpm 3800
